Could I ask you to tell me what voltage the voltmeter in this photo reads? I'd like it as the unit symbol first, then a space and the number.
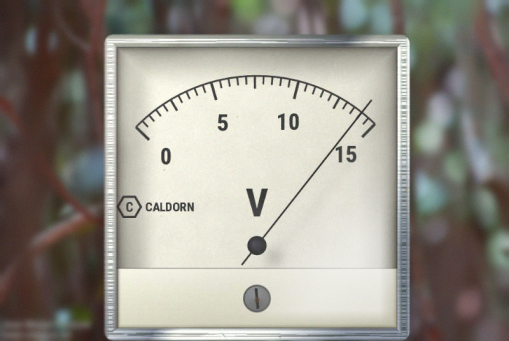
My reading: V 14
